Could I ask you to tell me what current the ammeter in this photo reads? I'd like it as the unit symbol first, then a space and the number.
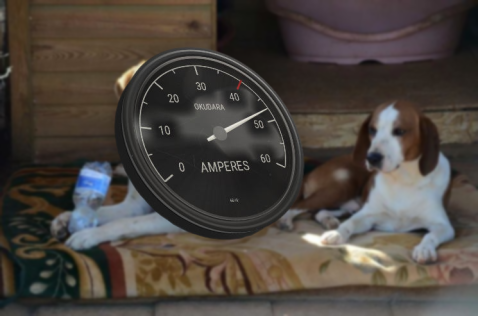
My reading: A 47.5
